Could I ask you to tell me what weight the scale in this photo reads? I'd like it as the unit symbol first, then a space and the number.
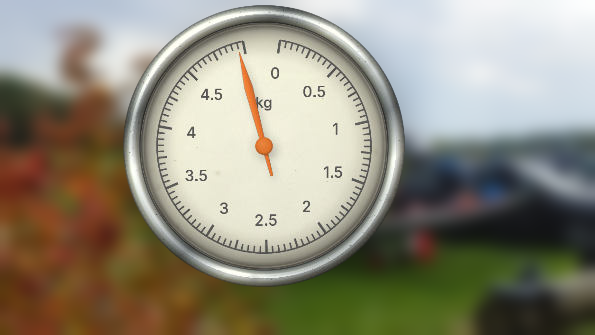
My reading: kg 4.95
